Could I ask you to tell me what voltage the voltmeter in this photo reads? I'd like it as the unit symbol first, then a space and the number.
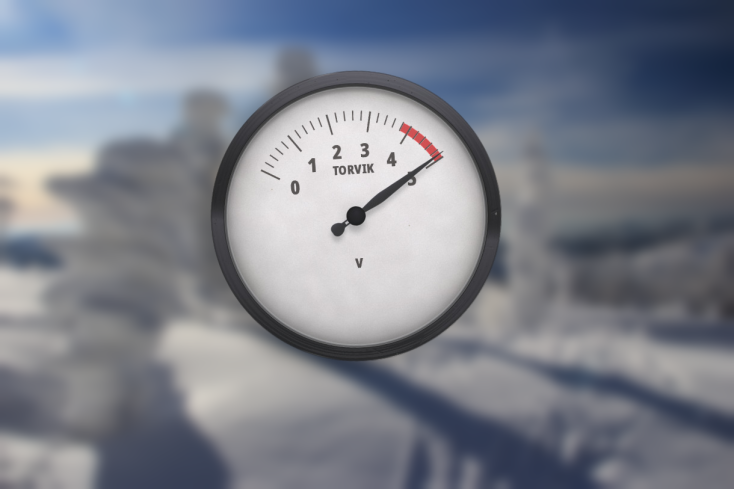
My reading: V 4.9
